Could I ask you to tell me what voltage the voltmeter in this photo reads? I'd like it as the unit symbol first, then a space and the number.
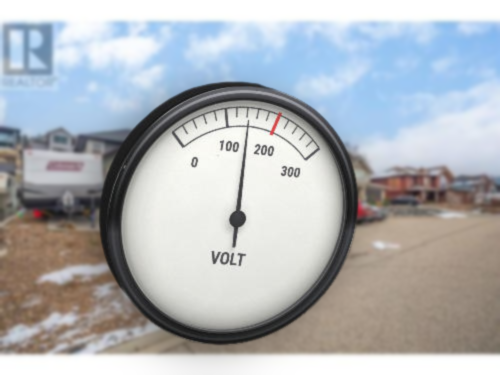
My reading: V 140
